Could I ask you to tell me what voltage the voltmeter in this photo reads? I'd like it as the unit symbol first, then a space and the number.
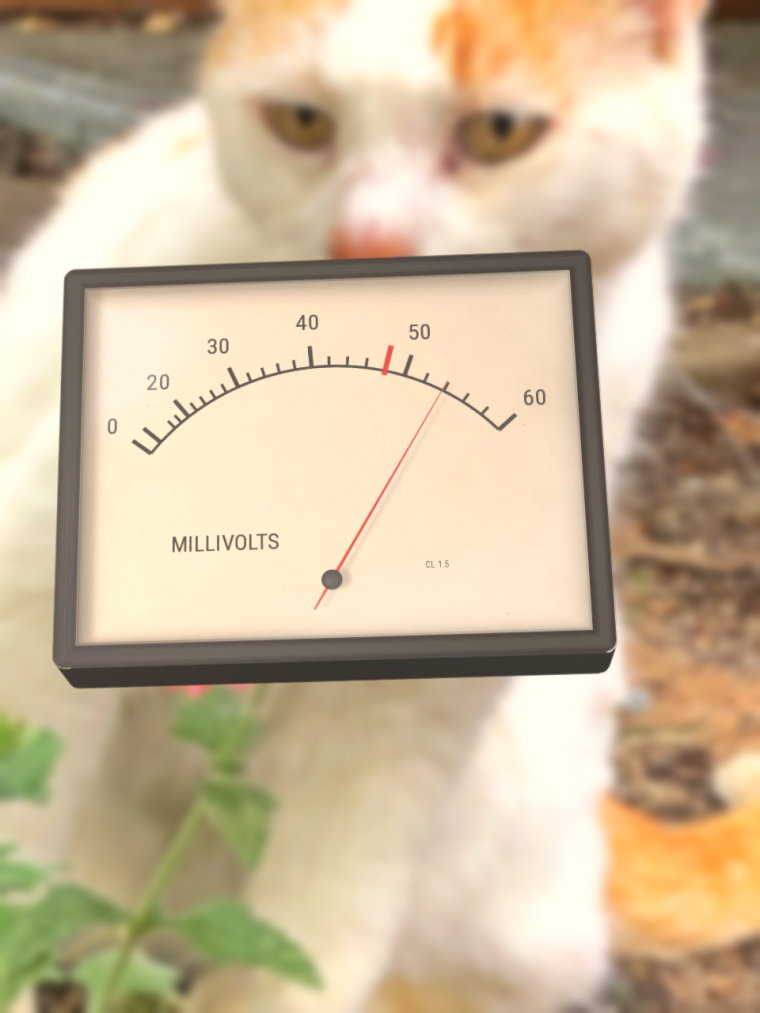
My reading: mV 54
